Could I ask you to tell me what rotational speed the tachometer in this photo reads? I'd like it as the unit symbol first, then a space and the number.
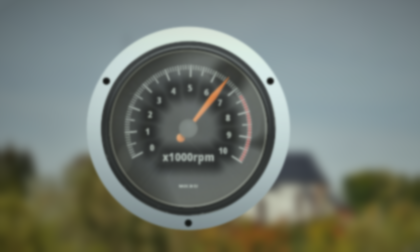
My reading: rpm 6500
